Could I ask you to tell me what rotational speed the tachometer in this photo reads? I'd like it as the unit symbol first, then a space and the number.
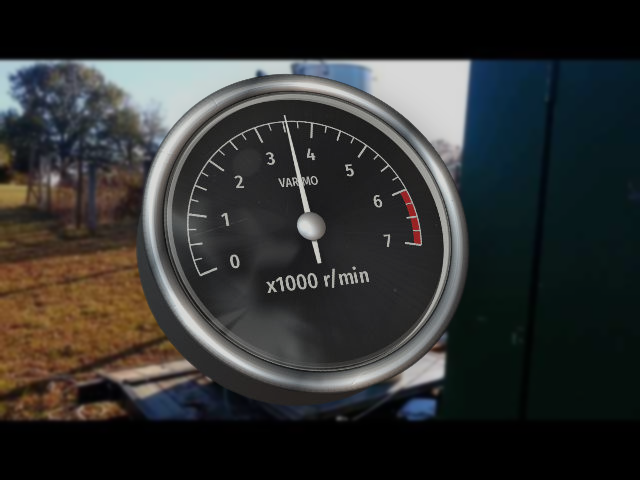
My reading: rpm 3500
